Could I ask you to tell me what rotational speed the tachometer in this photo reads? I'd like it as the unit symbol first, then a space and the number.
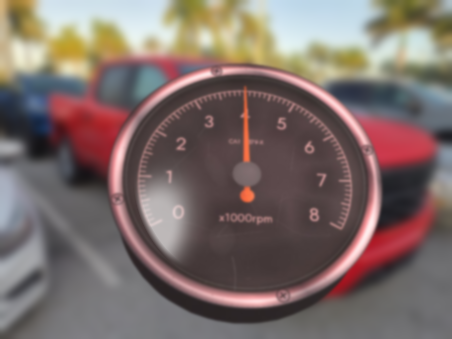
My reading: rpm 4000
